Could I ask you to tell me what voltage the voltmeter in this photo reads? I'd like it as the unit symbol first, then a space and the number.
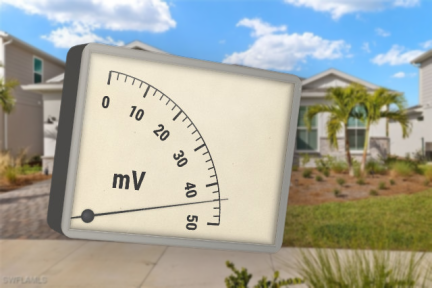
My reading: mV 44
